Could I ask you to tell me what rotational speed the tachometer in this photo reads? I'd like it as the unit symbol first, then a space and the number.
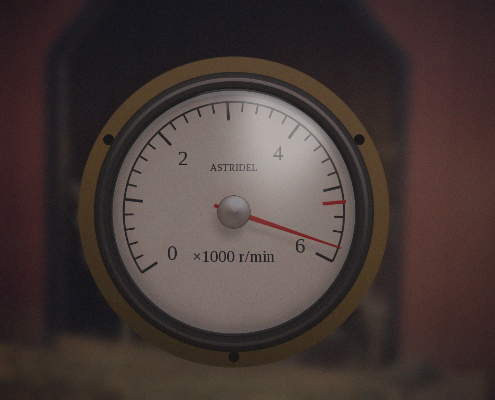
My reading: rpm 5800
